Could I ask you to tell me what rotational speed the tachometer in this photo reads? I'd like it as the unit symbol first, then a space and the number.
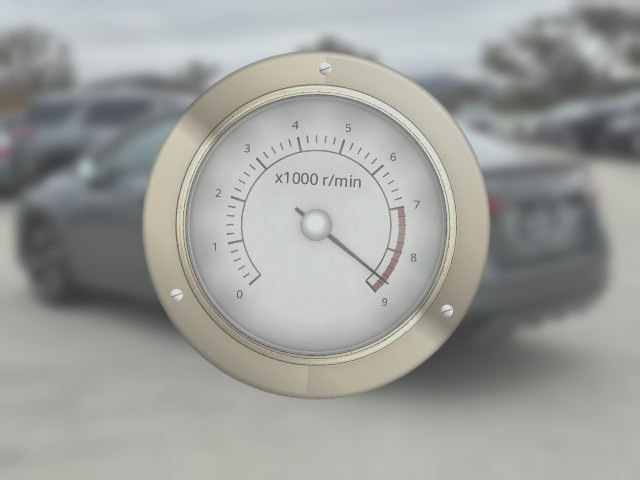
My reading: rpm 8700
